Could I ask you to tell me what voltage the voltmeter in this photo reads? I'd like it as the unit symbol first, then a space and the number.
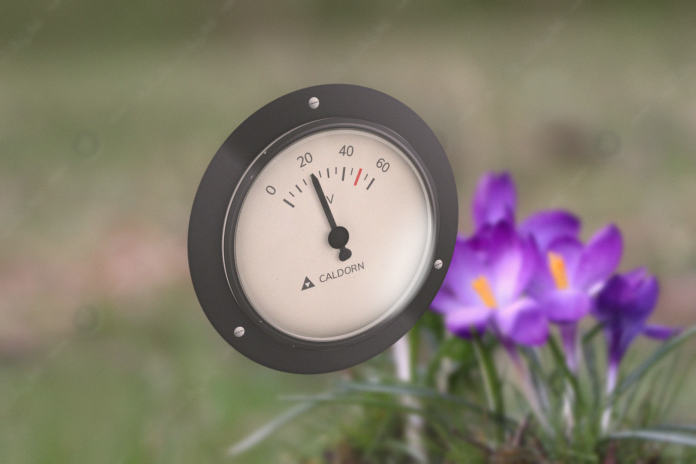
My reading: V 20
